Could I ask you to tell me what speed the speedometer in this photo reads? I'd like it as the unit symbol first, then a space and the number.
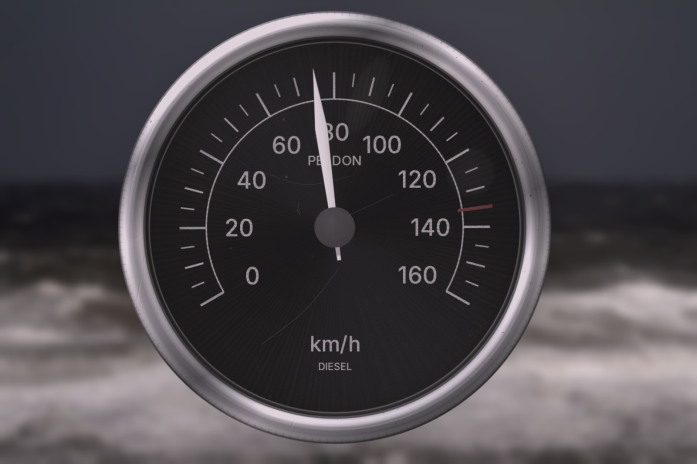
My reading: km/h 75
